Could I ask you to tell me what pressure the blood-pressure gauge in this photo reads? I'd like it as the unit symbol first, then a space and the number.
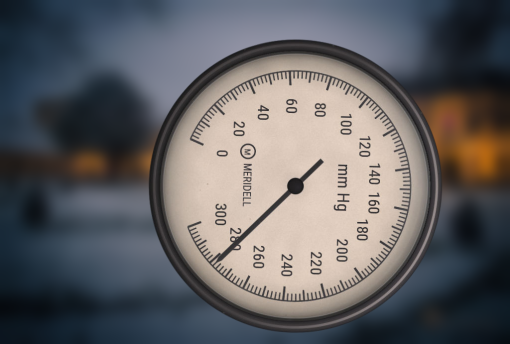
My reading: mmHg 278
